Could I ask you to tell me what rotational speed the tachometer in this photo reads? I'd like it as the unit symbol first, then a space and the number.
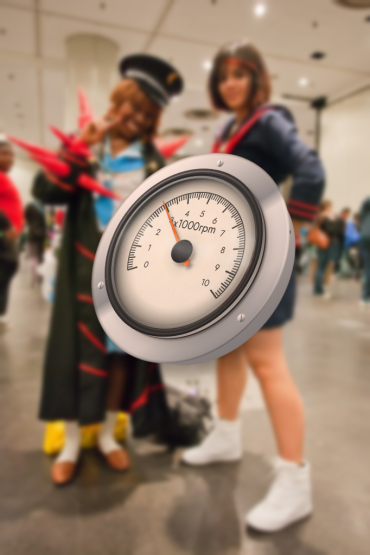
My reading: rpm 3000
